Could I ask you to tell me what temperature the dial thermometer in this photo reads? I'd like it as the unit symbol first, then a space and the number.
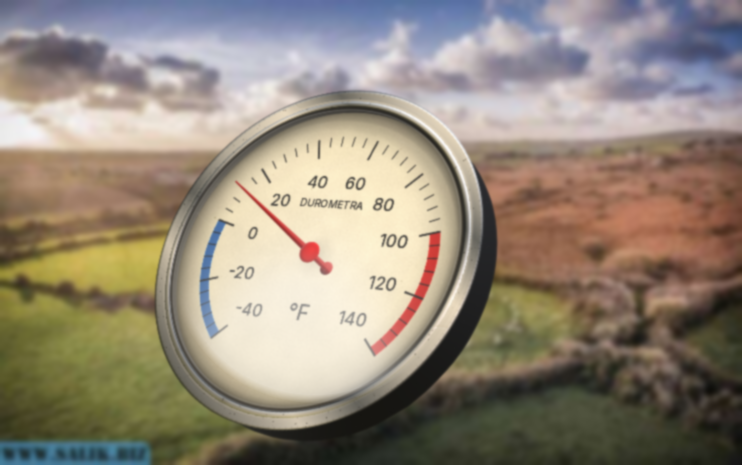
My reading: °F 12
